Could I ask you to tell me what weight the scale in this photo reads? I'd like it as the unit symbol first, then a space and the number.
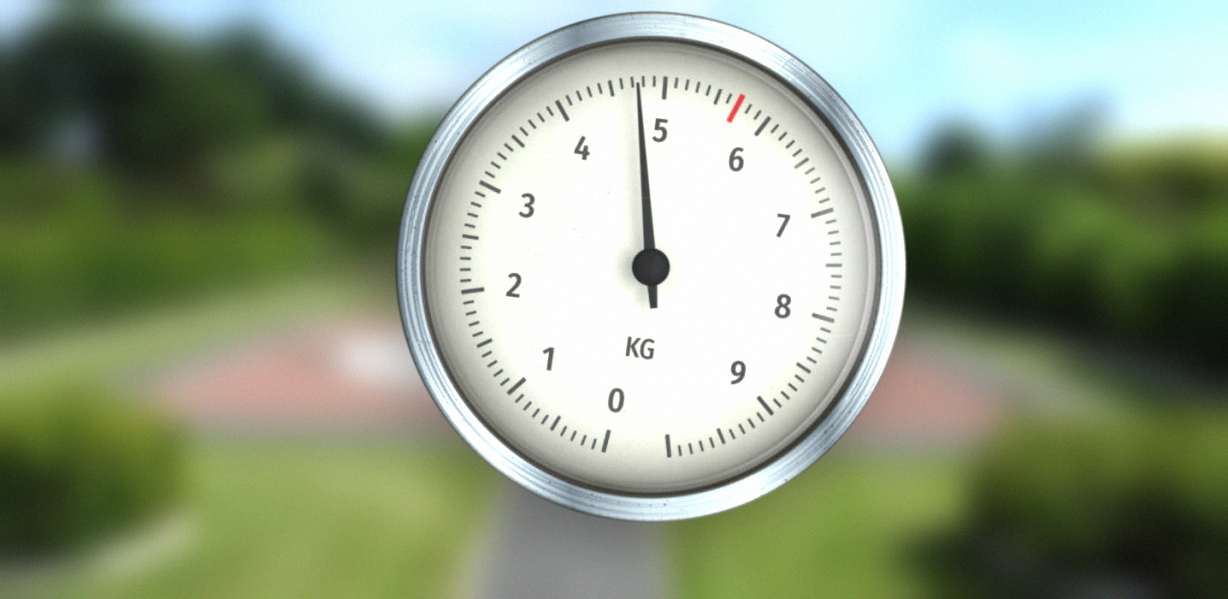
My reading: kg 4.75
